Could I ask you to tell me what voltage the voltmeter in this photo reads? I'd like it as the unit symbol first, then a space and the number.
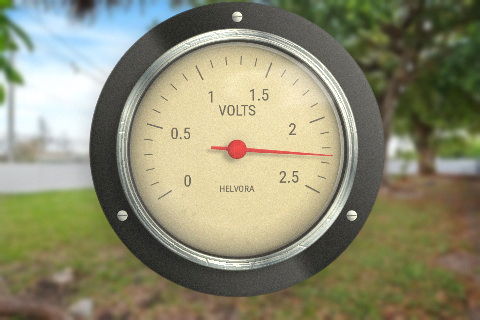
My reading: V 2.25
